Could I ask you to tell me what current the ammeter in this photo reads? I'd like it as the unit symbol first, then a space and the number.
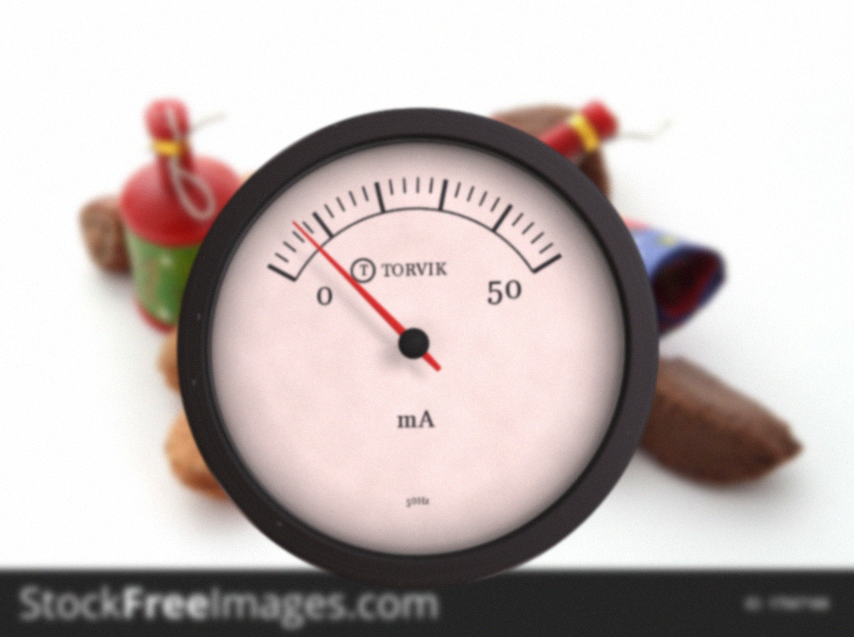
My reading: mA 7
